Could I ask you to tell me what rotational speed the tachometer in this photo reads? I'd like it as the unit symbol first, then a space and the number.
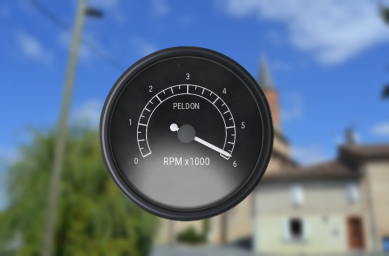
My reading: rpm 5875
